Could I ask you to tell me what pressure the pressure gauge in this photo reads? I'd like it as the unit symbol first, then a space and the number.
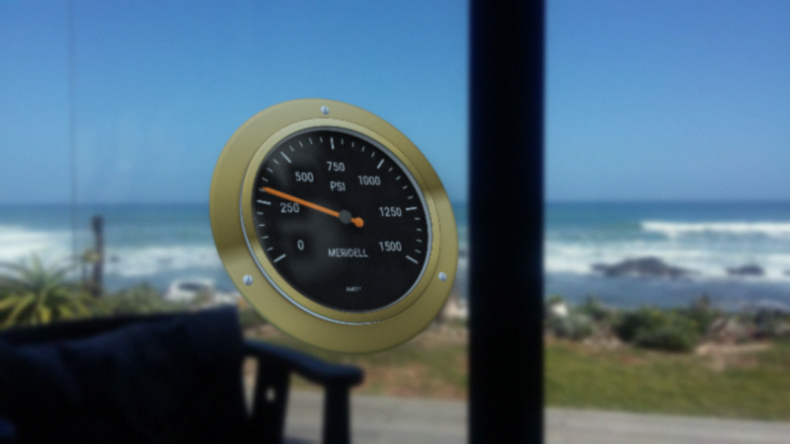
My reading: psi 300
